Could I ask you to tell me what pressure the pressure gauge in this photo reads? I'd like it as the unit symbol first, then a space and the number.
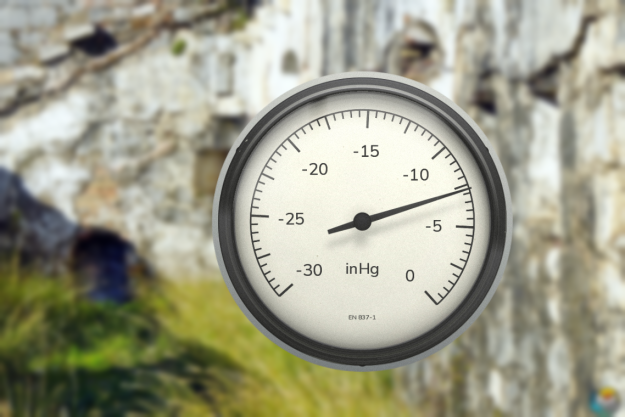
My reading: inHg -7.25
